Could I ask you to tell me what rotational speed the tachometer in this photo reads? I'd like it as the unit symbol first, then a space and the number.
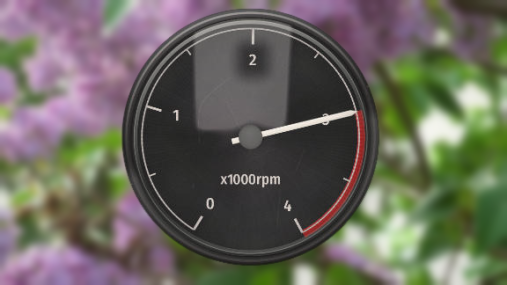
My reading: rpm 3000
